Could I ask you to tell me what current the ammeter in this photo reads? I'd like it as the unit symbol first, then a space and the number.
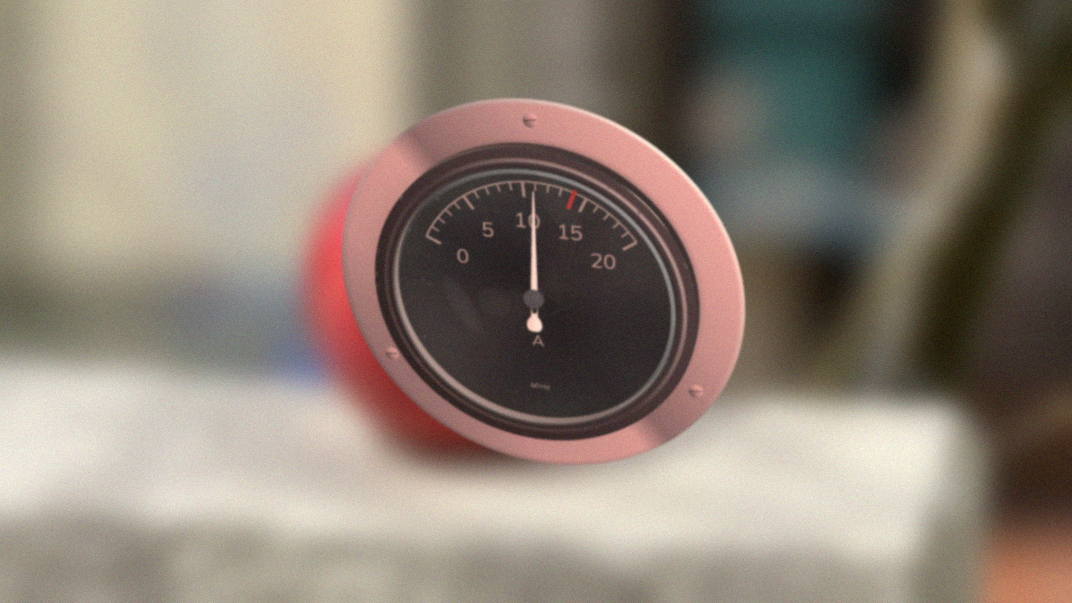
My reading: A 11
